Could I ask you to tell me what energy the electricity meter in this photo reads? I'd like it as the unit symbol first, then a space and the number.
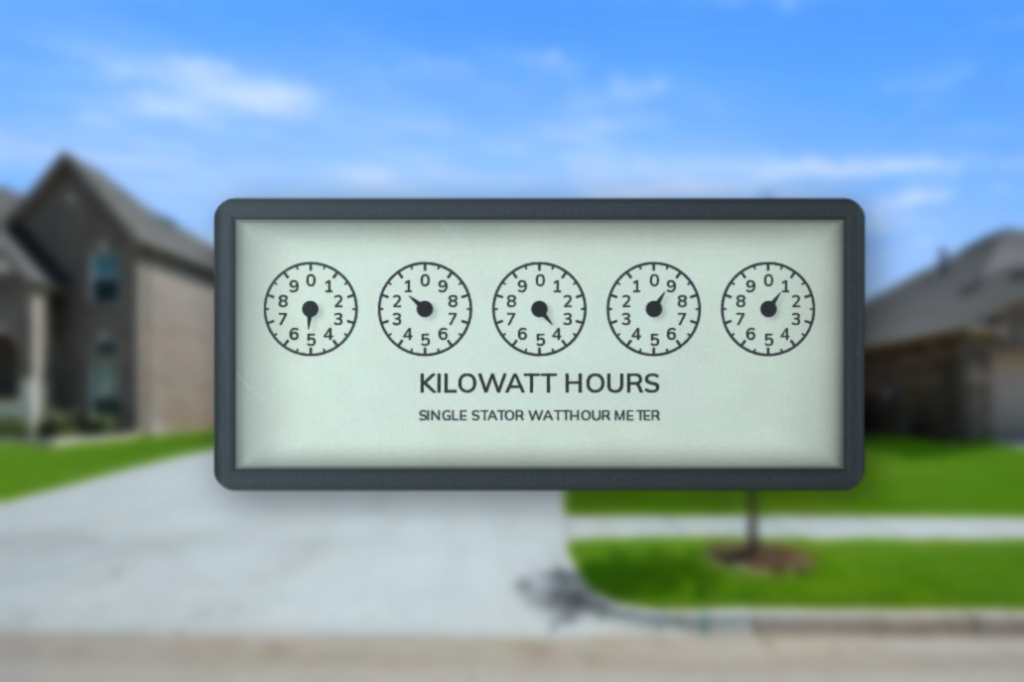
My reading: kWh 51391
